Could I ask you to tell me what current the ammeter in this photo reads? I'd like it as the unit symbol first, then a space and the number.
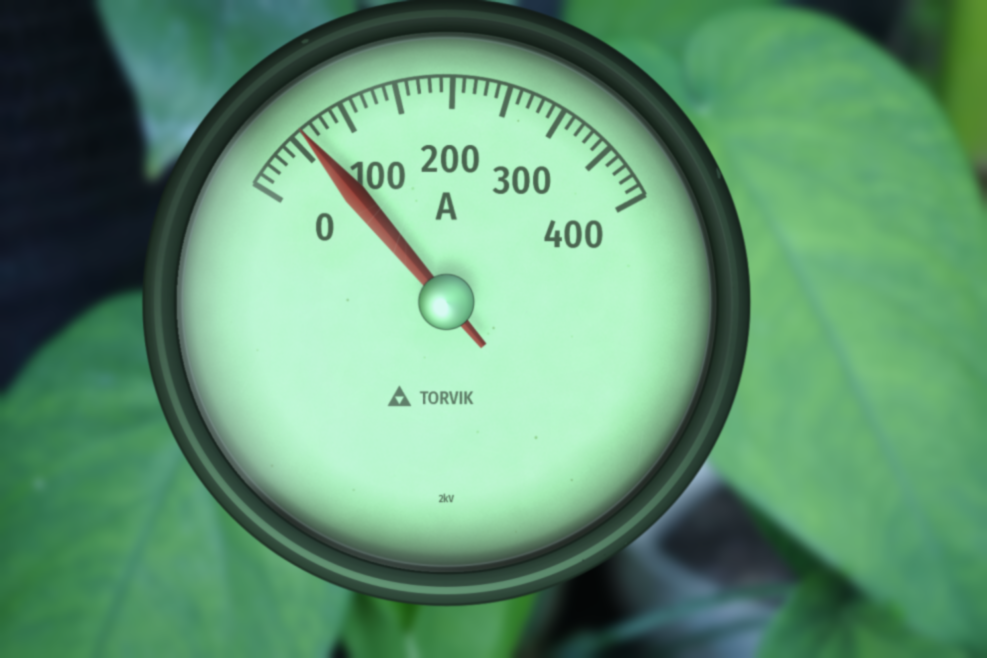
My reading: A 60
